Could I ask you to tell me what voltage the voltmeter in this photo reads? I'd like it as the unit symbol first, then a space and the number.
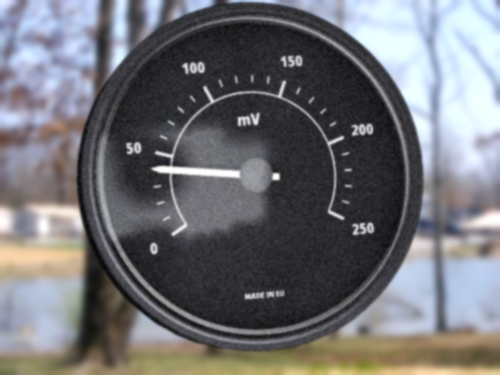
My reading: mV 40
